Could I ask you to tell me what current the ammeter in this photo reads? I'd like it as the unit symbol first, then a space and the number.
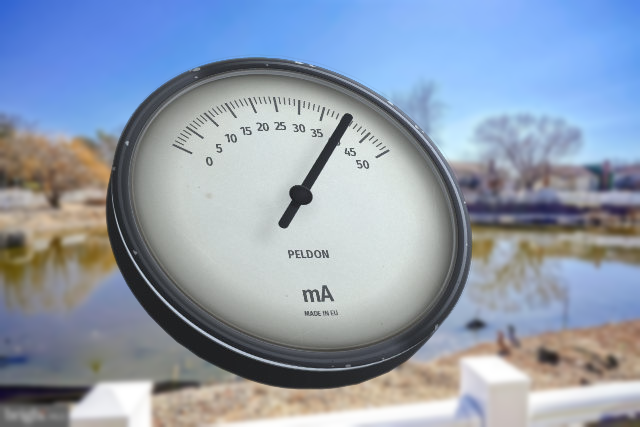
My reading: mA 40
